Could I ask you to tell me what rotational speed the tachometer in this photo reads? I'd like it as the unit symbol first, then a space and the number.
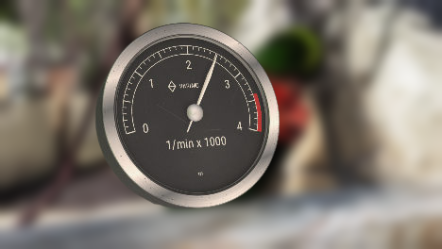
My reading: rpm 2500
